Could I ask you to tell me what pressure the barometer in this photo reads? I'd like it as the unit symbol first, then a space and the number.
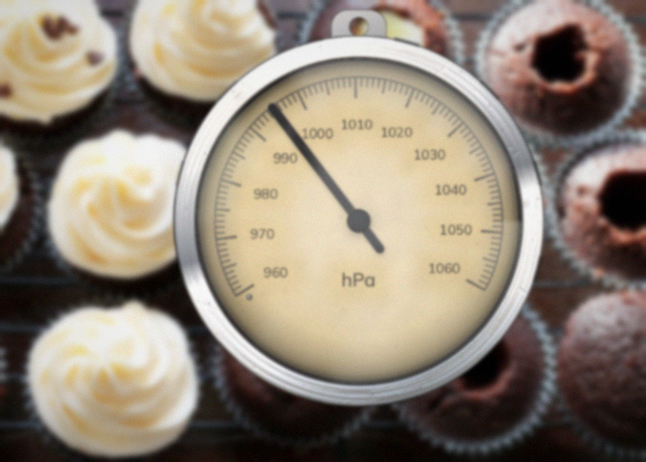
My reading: hPa 995
